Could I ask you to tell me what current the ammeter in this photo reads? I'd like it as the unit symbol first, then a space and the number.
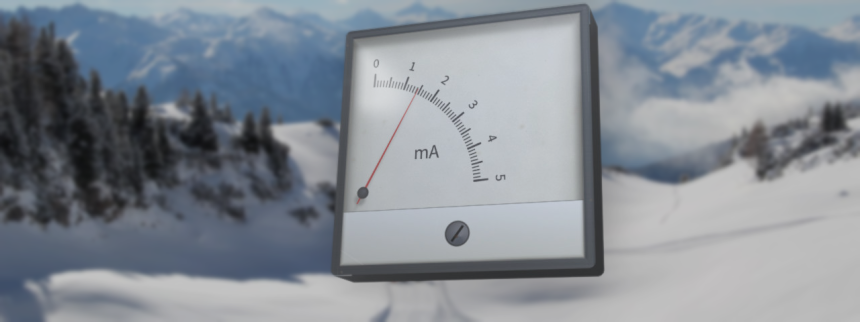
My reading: mA 1.5
